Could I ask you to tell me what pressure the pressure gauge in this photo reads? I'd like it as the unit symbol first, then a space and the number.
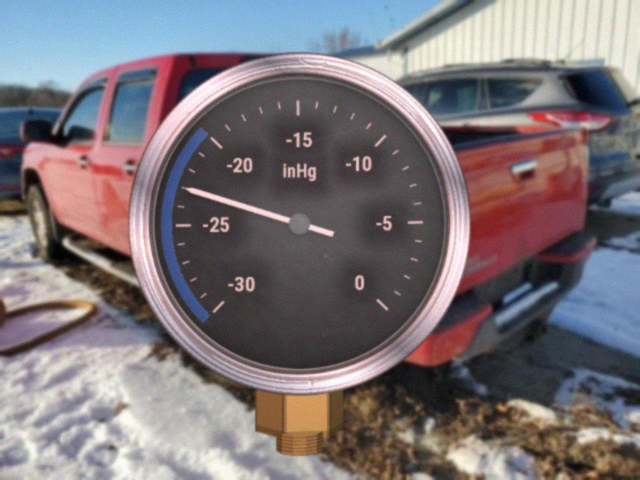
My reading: inHg -23
